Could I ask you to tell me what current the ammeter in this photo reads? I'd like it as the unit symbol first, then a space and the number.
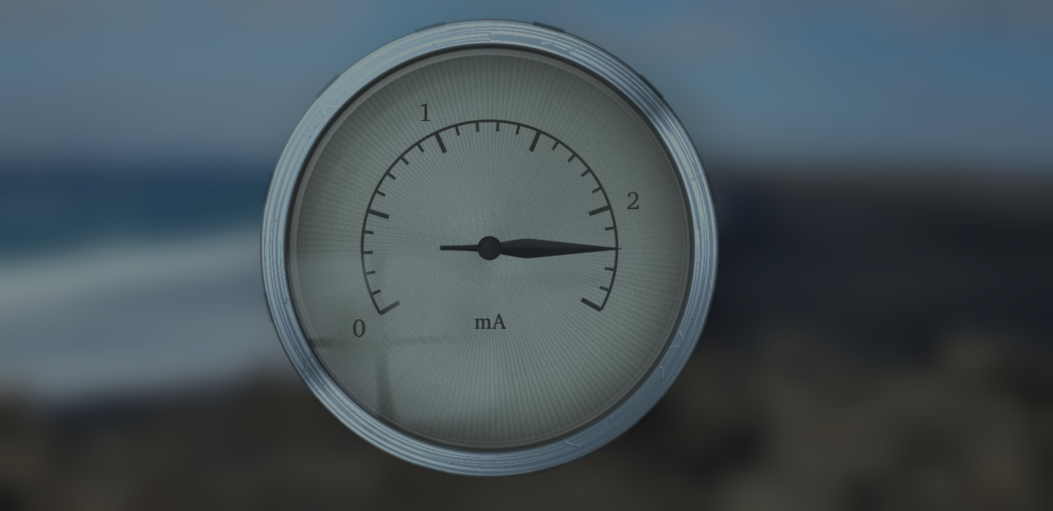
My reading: mA 2.2
